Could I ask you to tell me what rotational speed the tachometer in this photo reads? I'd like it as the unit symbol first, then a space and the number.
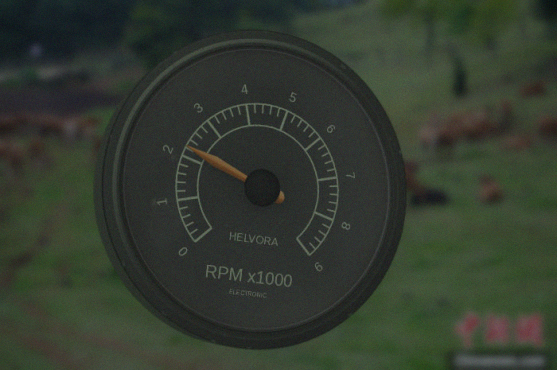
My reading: rpm 2200
